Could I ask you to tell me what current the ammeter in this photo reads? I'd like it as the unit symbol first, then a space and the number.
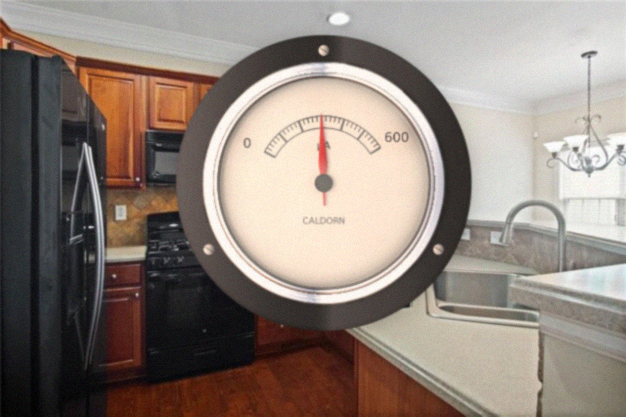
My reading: µA 300
